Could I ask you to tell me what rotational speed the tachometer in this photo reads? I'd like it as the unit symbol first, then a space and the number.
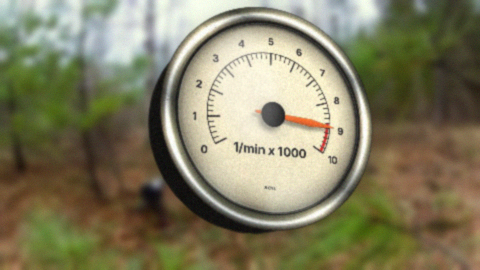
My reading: rpm 9000
